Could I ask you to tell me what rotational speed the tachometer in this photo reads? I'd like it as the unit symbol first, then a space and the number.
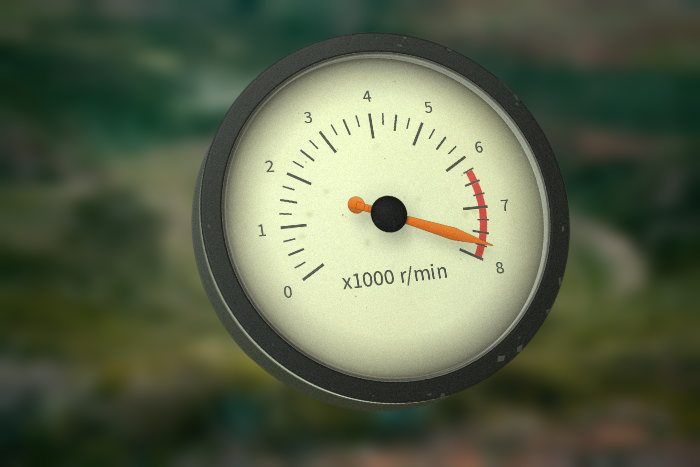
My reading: rpm 7750
